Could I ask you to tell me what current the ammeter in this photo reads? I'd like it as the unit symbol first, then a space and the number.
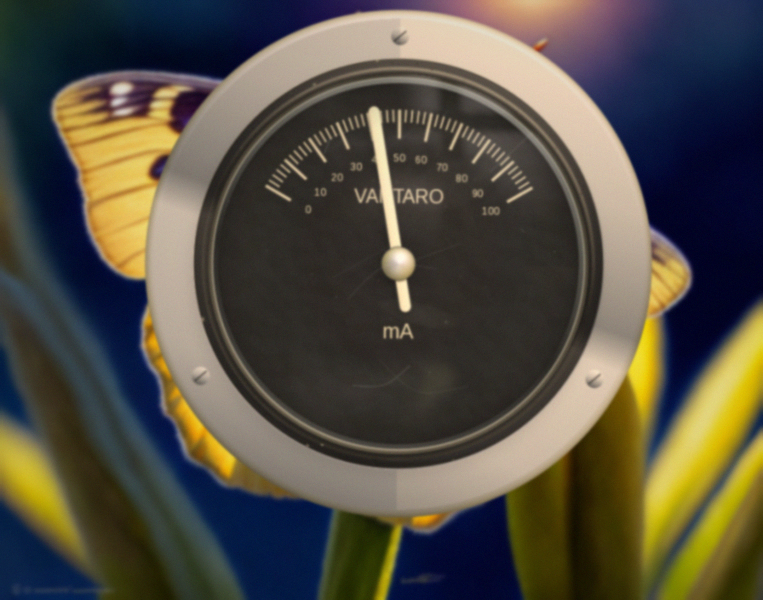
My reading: mA 42
